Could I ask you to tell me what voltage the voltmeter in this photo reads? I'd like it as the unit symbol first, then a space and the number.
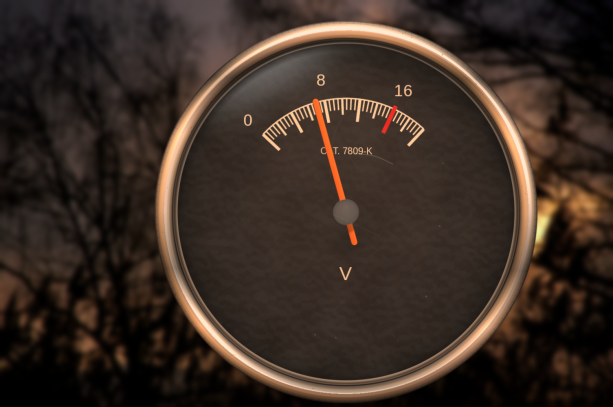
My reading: V 7
